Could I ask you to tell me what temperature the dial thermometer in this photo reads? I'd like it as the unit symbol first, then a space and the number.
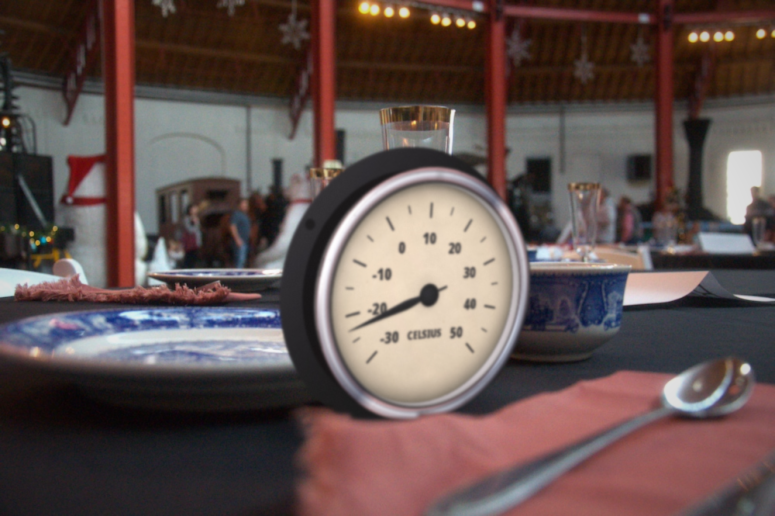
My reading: °C -22.5
